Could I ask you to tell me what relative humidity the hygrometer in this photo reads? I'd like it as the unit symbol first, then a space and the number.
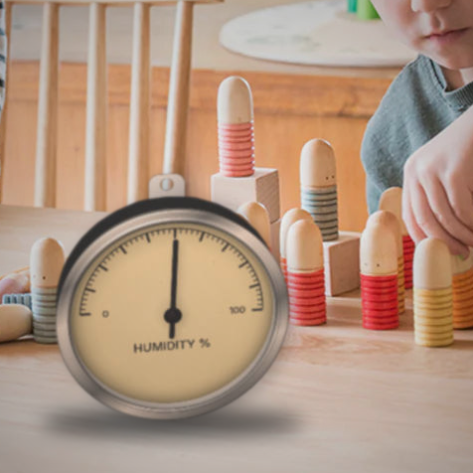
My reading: % 50
